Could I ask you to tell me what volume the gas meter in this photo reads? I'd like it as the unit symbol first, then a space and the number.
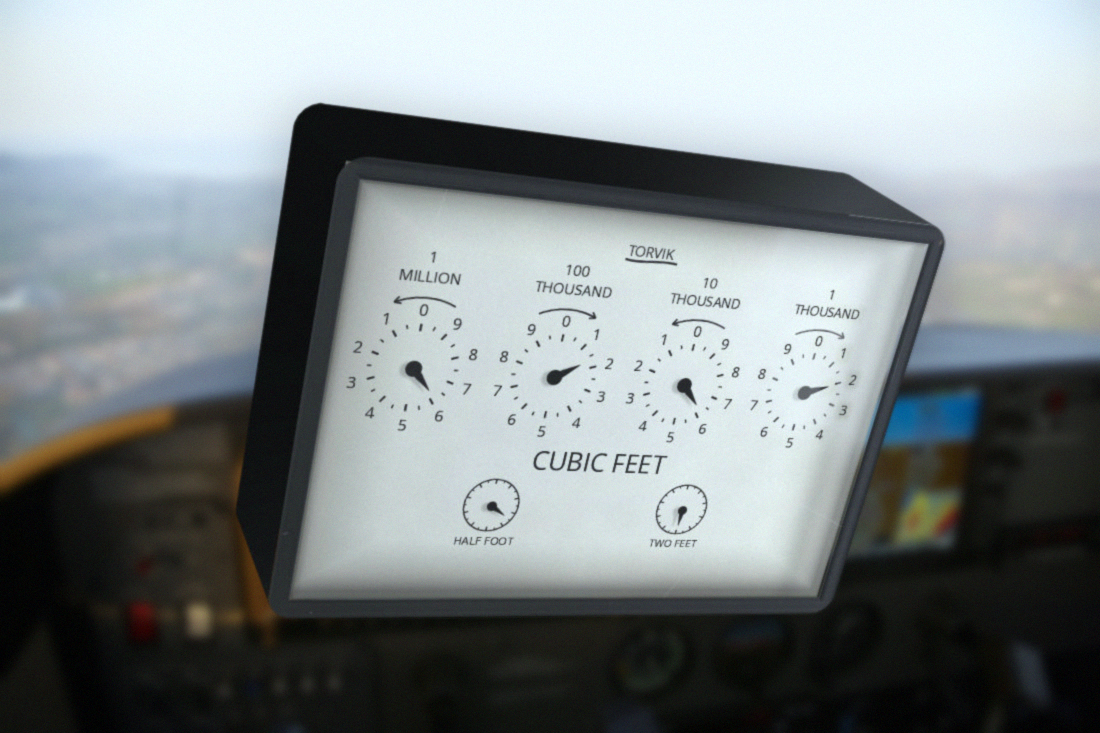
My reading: ft³ 616200
